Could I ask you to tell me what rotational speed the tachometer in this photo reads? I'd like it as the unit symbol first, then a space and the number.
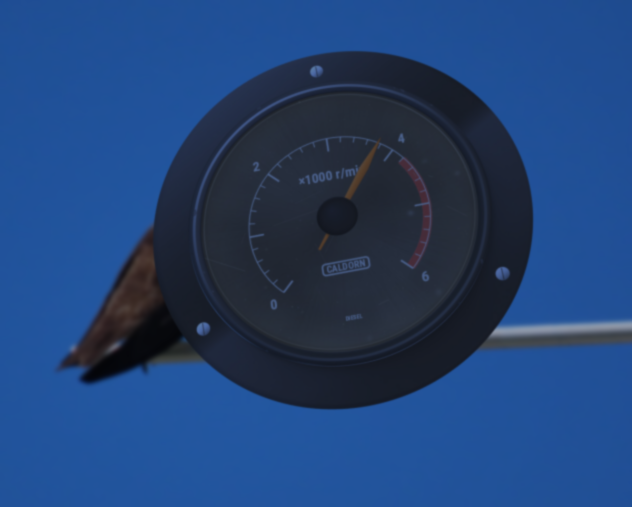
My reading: rpm 3800
